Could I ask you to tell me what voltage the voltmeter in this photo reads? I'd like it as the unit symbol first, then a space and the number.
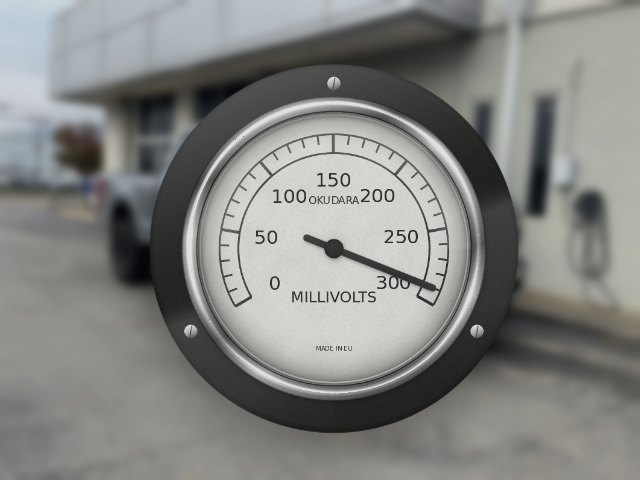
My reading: mV 290
